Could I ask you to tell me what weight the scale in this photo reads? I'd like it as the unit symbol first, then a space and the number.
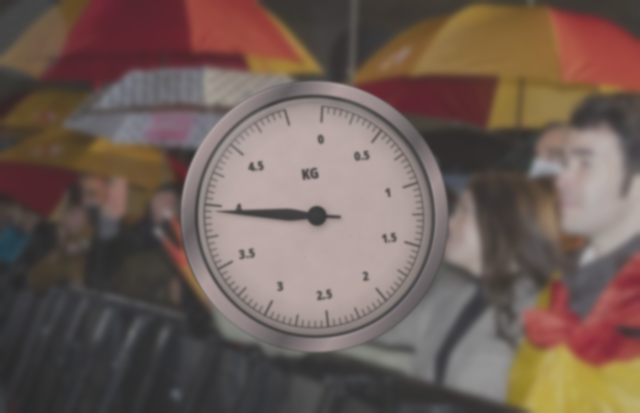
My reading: kg 3.95
